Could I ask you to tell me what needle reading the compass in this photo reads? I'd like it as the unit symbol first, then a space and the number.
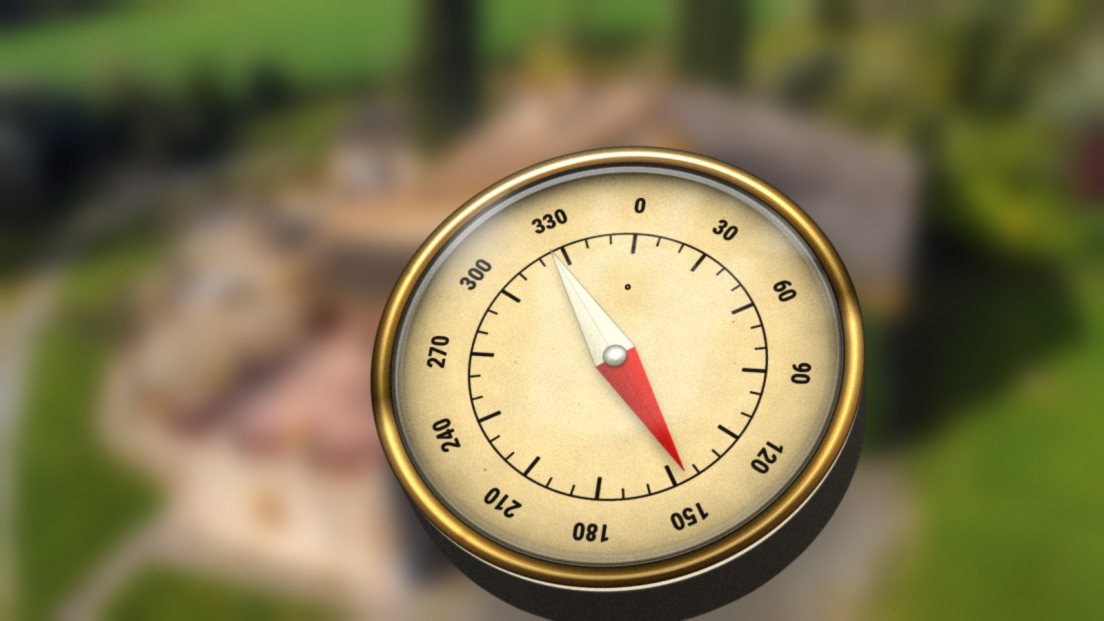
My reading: ° 145
